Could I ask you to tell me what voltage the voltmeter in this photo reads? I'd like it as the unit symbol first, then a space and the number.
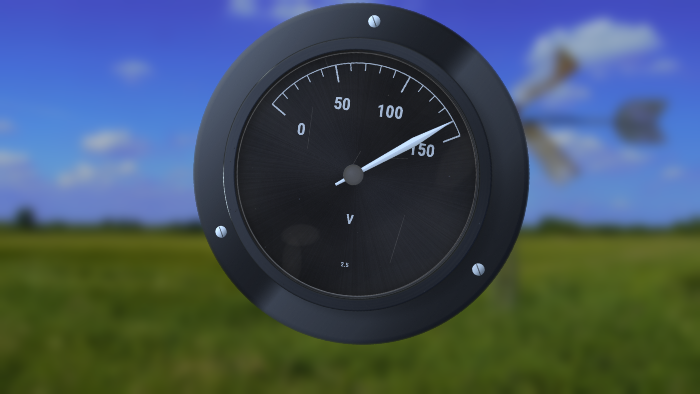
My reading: V 140
